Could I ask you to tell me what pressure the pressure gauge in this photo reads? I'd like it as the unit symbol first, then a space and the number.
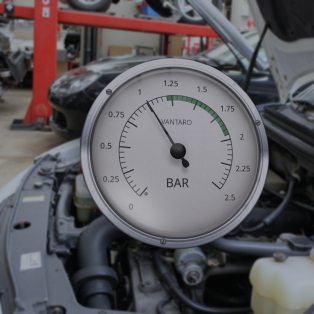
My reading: bar 1
